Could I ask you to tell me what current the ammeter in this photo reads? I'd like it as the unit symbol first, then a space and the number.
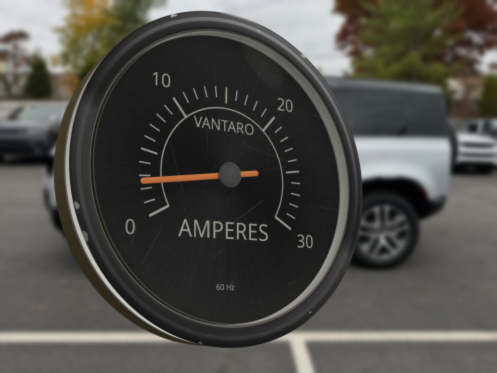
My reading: A 2.5
